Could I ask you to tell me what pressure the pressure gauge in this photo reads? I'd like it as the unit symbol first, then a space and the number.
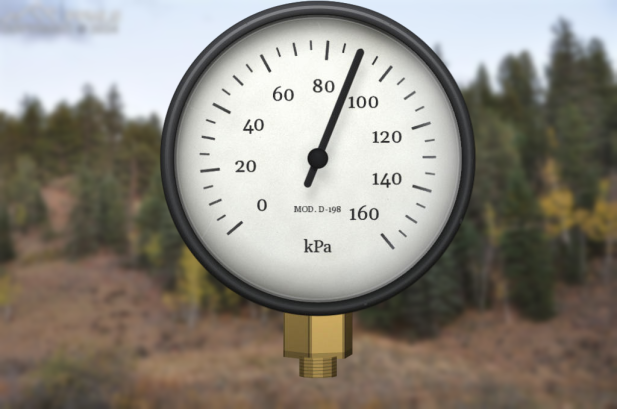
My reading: kPa 90
